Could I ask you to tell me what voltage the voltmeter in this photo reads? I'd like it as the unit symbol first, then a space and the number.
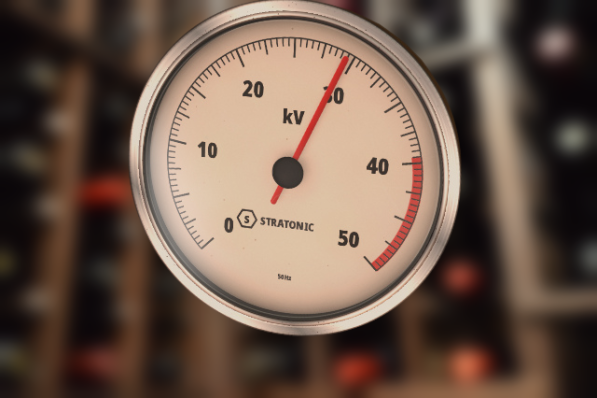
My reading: kV 29.5
